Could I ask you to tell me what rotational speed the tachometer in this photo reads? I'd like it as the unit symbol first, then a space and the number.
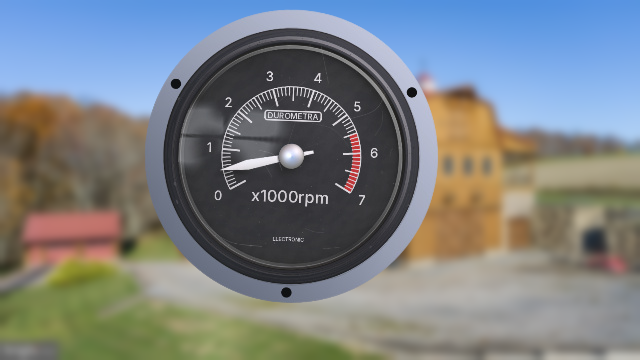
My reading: rpm 500
